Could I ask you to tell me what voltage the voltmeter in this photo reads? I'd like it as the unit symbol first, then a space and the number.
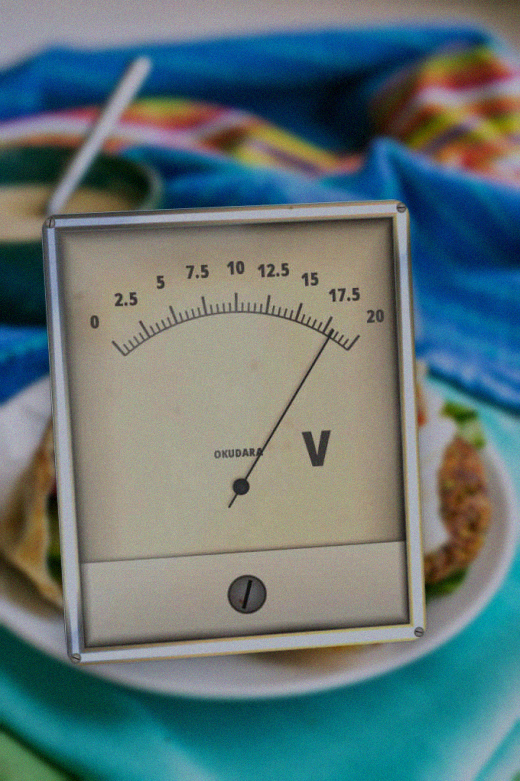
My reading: V 18
